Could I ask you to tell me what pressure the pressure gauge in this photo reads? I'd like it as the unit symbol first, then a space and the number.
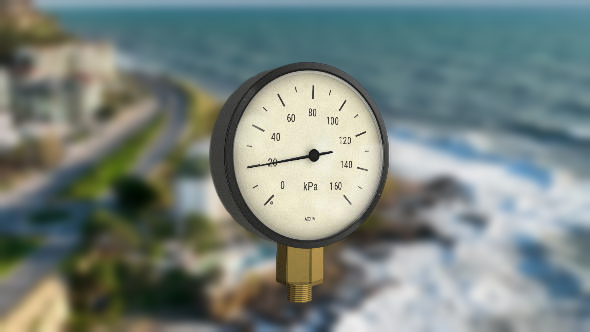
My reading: kPa 20
